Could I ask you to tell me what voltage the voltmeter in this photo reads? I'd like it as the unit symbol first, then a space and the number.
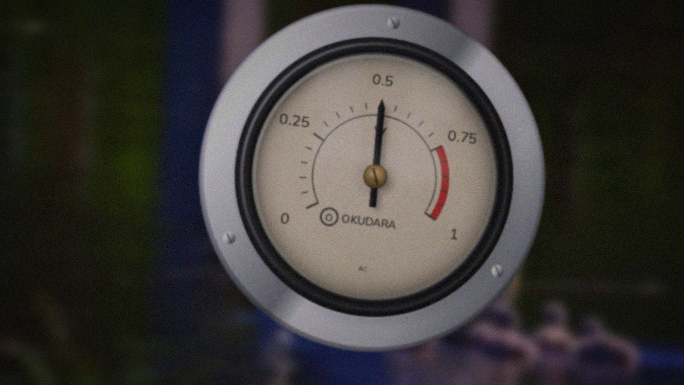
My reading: V 0.5
